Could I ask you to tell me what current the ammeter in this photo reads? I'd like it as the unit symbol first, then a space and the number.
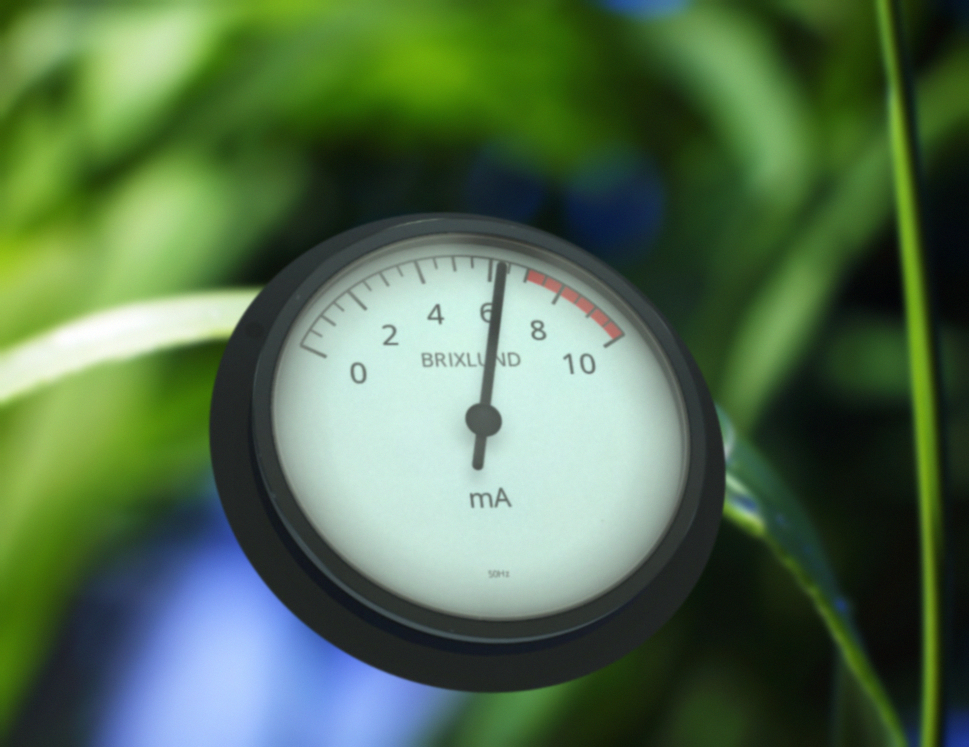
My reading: mA 6.25
